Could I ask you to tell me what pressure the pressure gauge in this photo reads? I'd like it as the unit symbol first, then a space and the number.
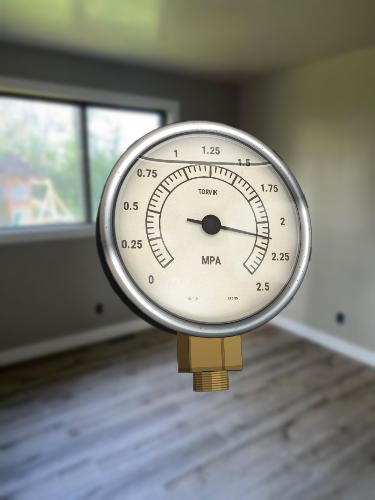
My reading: MPa 2.15
